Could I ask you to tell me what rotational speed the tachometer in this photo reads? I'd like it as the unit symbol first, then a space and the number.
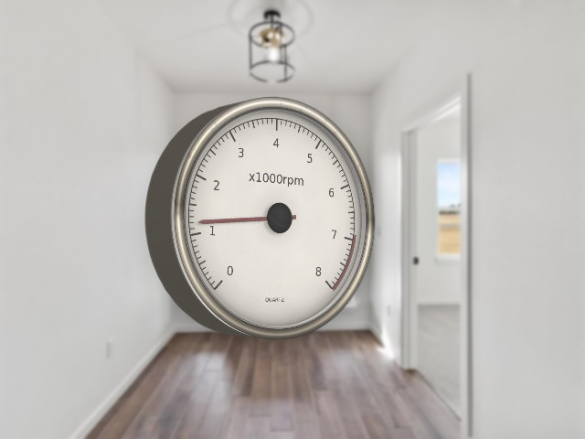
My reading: rpm 1200
